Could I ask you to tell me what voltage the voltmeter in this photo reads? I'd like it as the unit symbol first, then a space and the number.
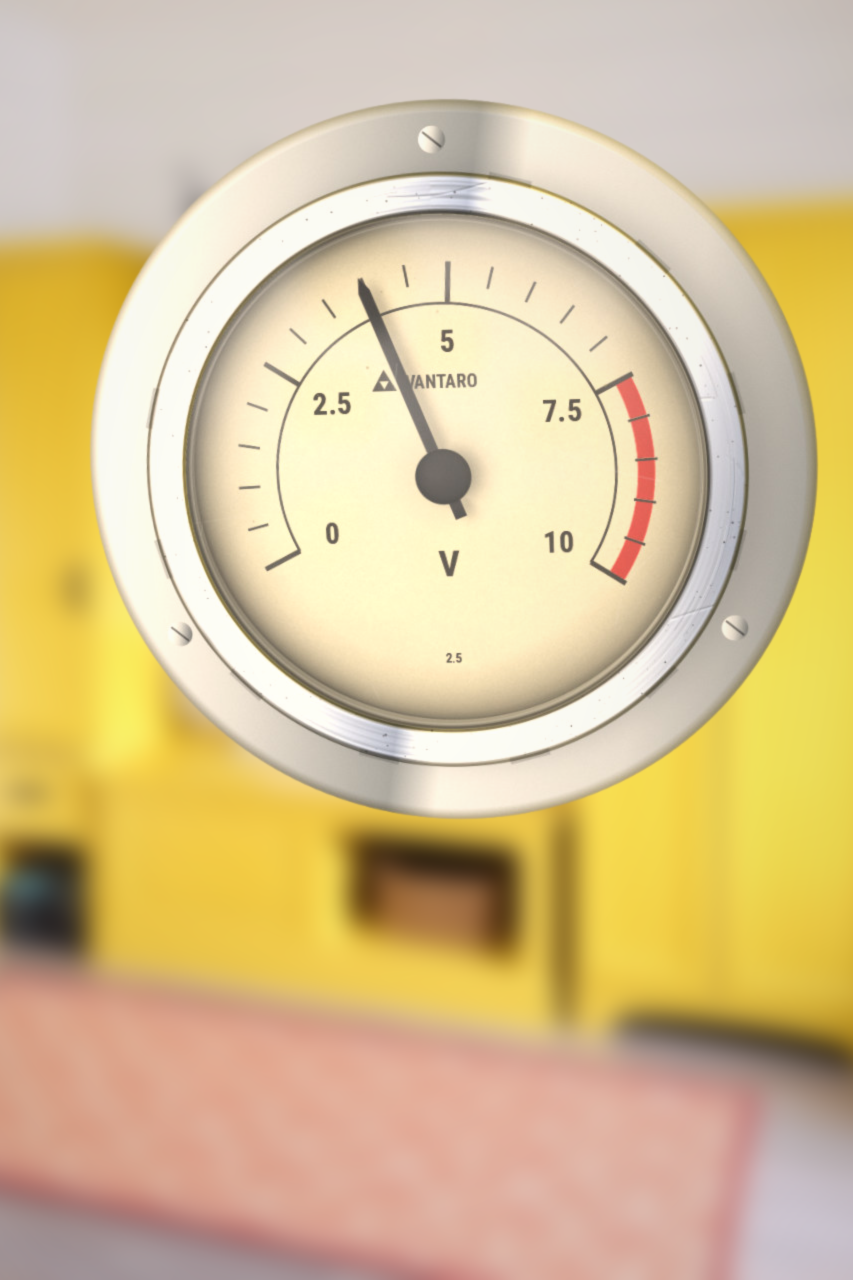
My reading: V 4
